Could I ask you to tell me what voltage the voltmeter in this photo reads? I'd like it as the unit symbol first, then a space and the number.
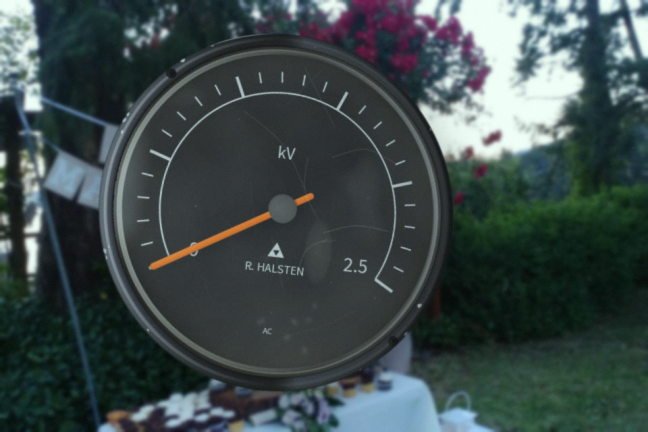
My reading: kV 0
